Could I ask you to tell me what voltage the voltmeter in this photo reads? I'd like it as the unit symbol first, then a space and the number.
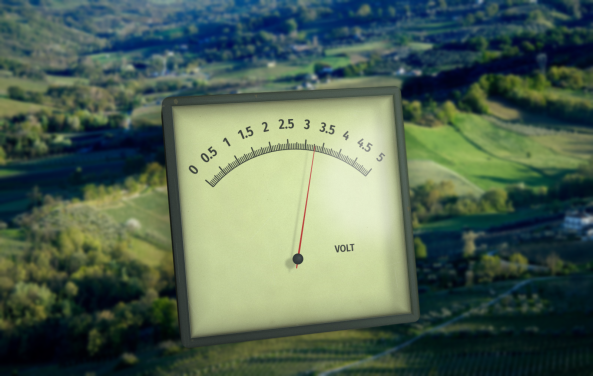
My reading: V 3.25
